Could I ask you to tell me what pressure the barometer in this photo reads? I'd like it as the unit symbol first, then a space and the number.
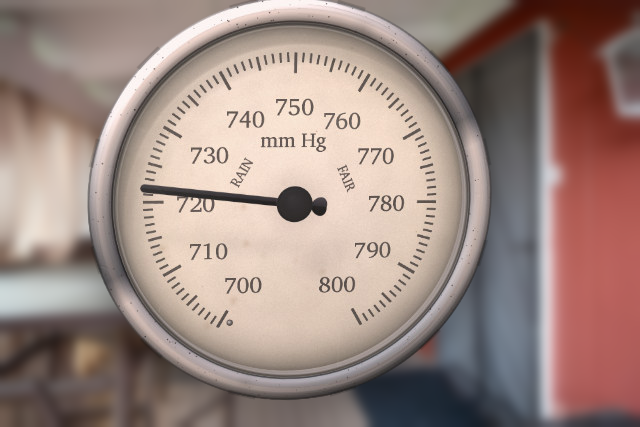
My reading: mmHg 722
